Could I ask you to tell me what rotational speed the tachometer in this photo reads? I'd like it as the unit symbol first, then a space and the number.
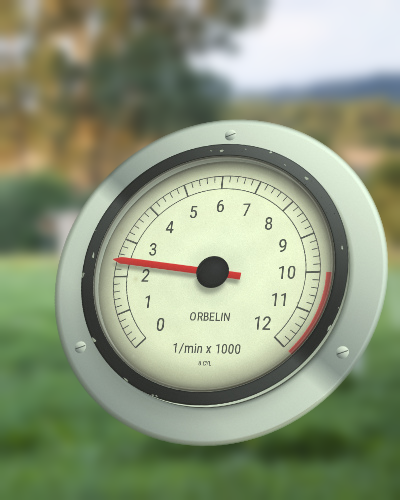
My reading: rpm 2400
